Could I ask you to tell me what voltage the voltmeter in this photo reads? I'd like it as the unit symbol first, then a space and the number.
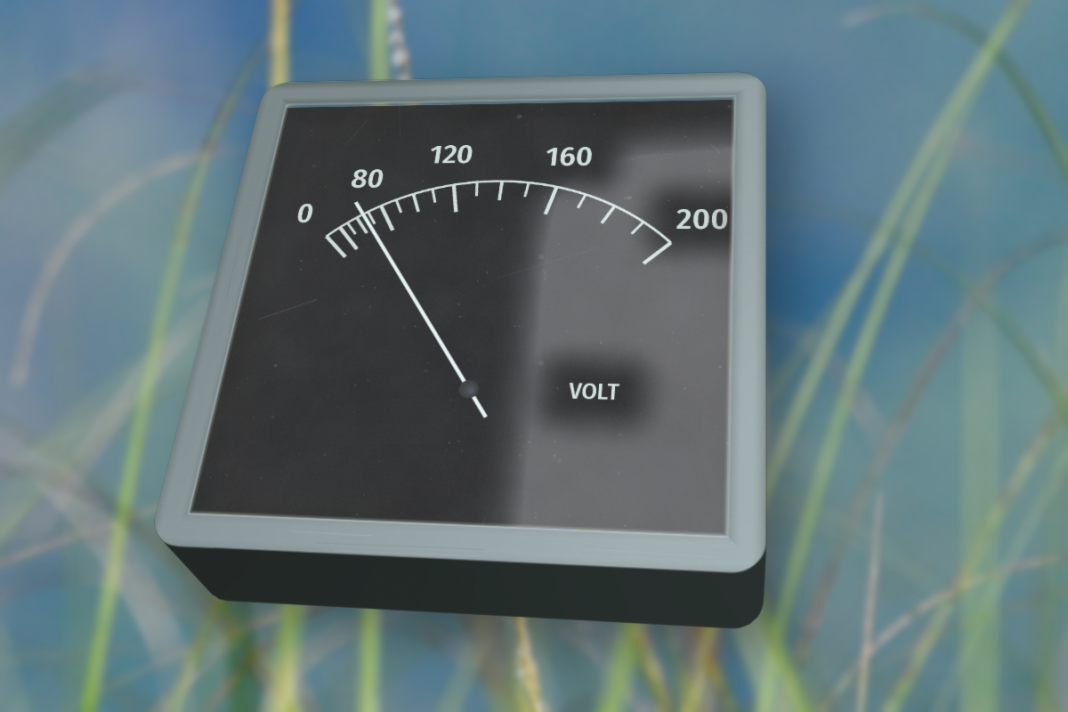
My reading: V 65
